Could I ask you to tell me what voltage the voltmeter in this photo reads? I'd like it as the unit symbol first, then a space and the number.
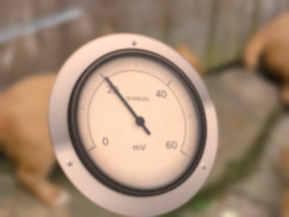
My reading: mV 20
